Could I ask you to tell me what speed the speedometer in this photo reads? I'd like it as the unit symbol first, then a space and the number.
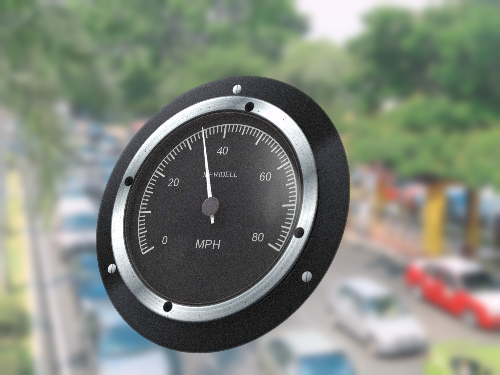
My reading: mph 35
